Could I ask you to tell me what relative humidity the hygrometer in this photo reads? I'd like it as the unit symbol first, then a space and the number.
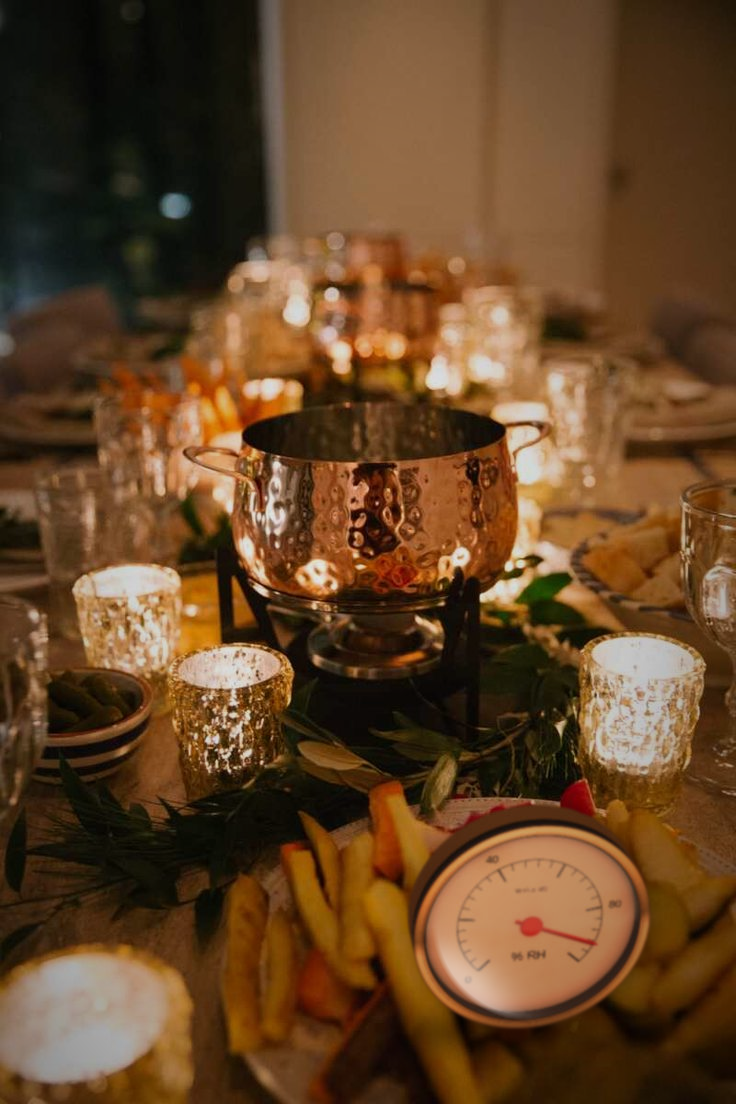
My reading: % 92
